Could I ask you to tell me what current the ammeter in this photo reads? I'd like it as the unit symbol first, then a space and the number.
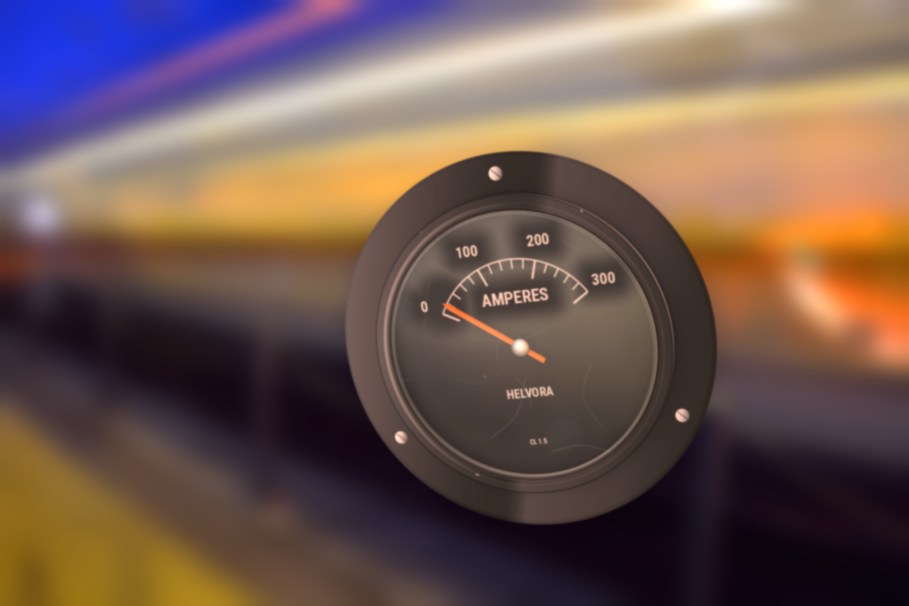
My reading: A 20
